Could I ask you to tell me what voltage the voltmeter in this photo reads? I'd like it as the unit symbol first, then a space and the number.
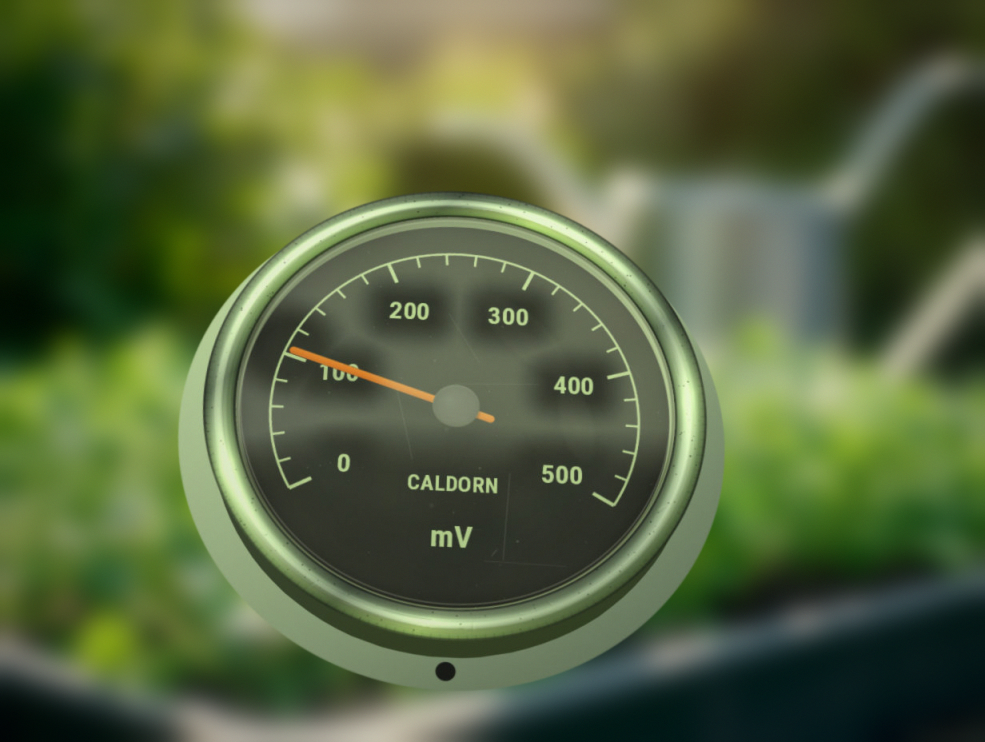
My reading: mV 100
